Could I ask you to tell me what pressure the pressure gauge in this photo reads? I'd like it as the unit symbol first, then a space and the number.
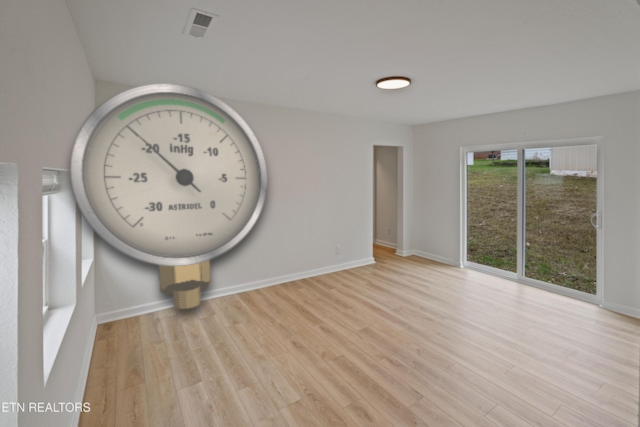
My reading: inHg -20
